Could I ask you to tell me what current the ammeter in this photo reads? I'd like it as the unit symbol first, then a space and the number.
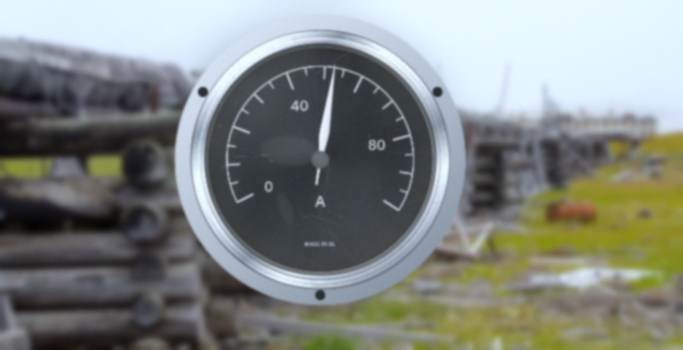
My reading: A 52.5
